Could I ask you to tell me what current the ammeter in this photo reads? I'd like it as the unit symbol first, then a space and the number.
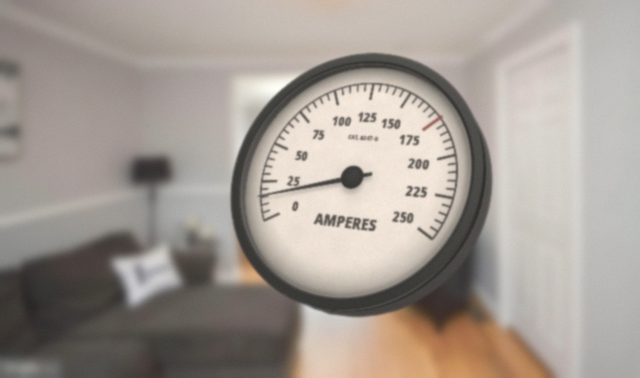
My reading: A 15
